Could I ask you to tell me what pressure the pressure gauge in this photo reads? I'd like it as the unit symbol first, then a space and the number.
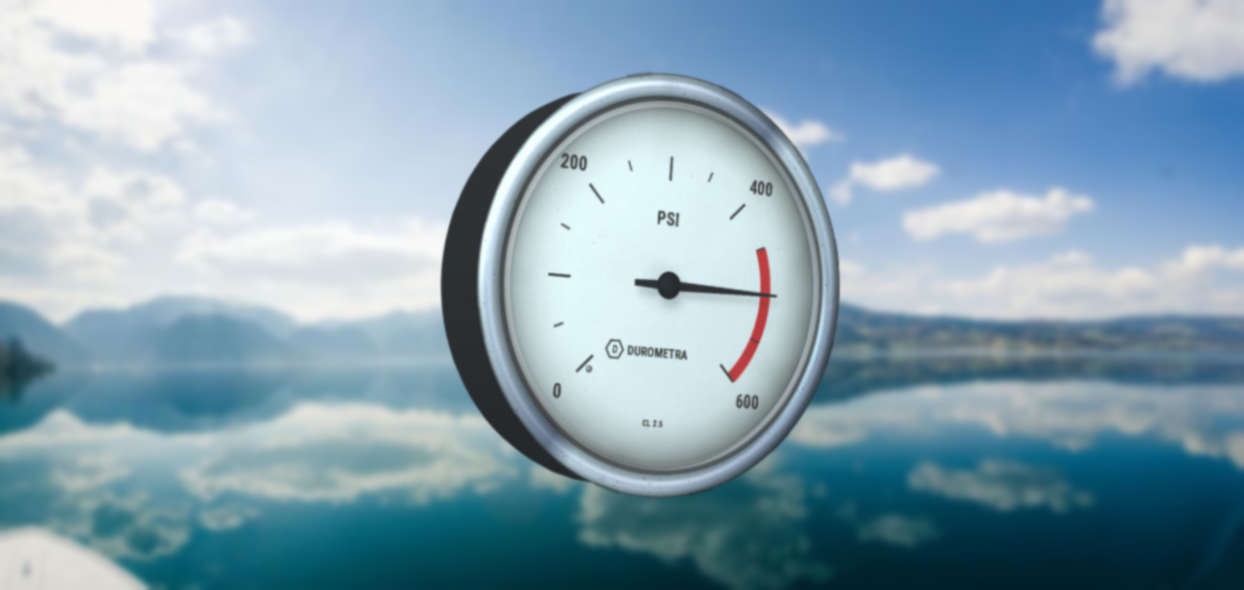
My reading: psi 500
